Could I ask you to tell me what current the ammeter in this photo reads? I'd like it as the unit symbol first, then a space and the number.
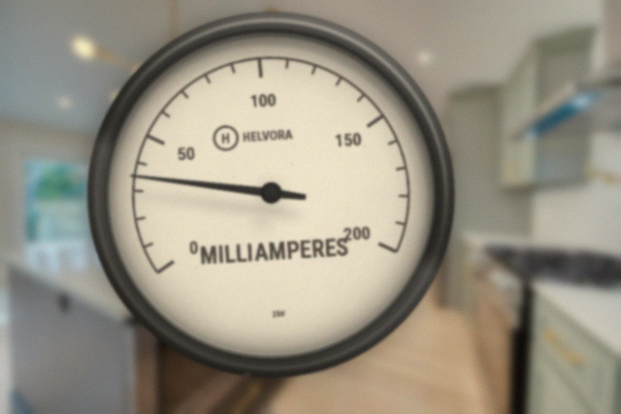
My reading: mA 35
